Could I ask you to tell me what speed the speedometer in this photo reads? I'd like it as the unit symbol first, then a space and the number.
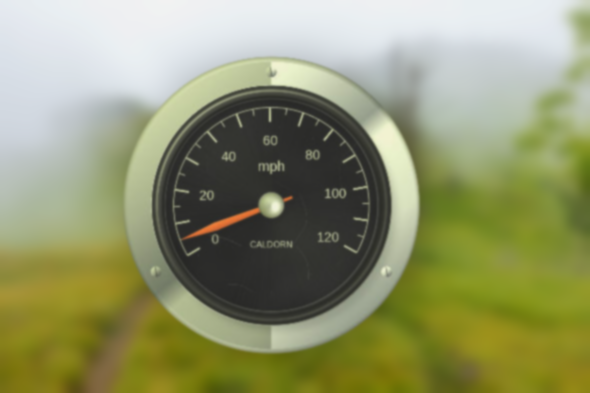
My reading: mph 5
